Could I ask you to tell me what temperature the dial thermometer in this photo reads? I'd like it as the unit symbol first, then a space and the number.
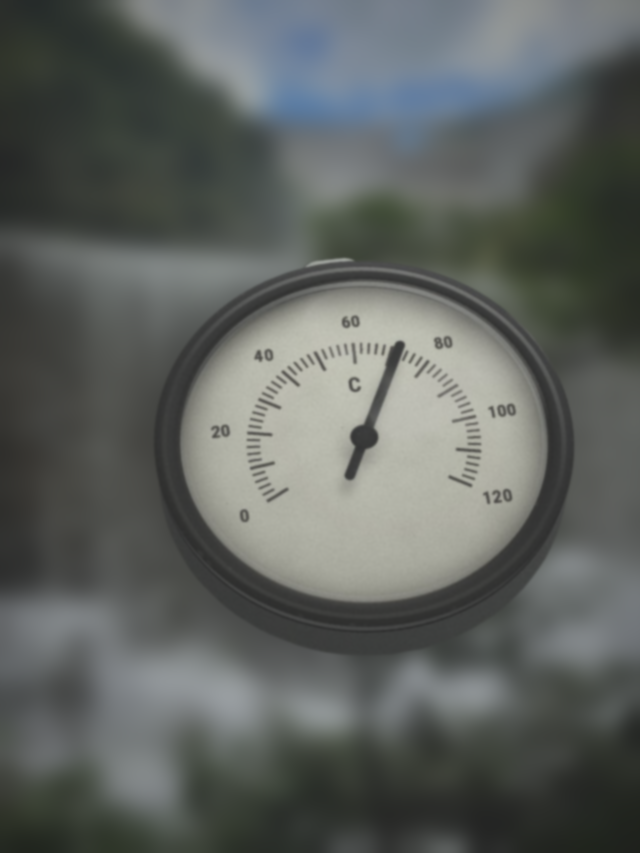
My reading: °C 72
